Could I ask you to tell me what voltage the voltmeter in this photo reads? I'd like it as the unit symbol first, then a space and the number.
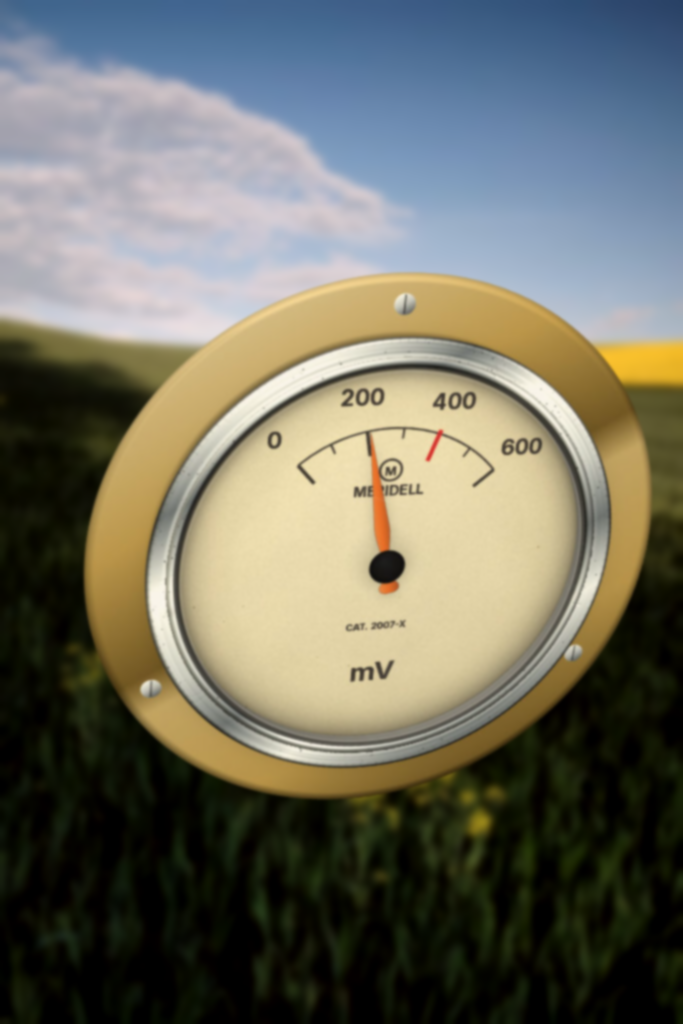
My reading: mV 200
